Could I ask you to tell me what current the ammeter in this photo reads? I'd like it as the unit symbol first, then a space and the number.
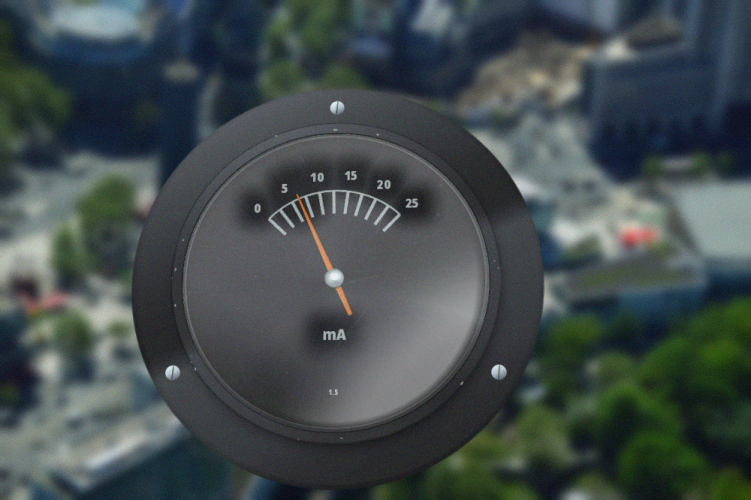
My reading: mA 6.25
